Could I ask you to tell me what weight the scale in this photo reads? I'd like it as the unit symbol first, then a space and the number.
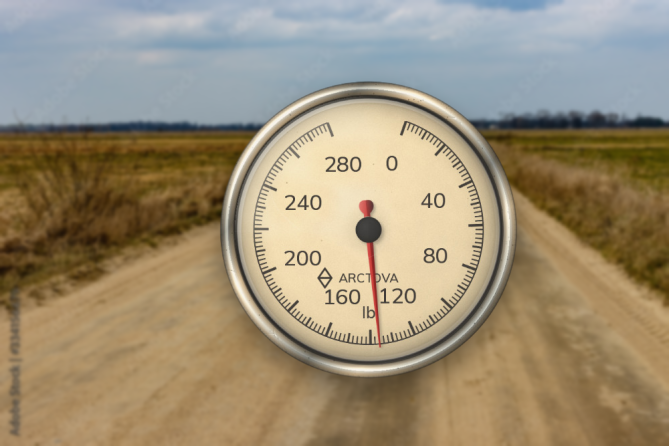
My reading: lb 136
